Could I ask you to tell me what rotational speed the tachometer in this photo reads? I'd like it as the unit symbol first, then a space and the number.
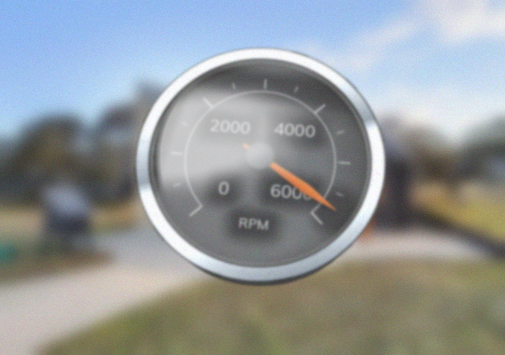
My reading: rpm 5750
